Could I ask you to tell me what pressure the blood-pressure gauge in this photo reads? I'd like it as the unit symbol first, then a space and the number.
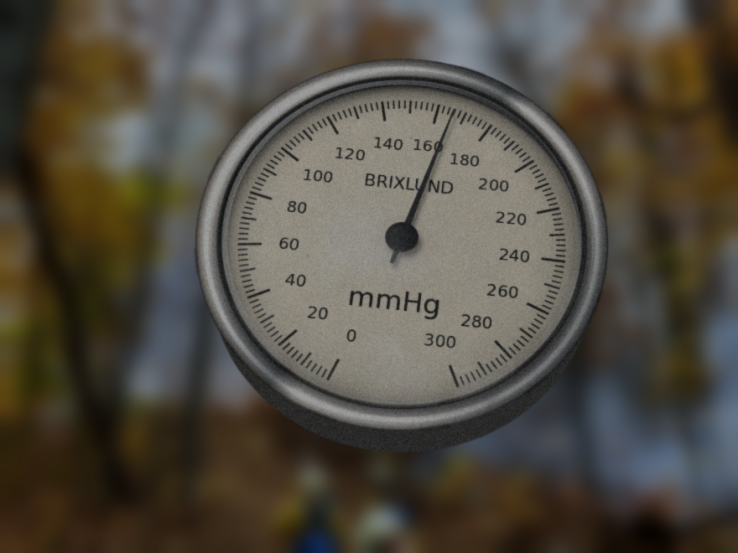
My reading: mmHg 166
